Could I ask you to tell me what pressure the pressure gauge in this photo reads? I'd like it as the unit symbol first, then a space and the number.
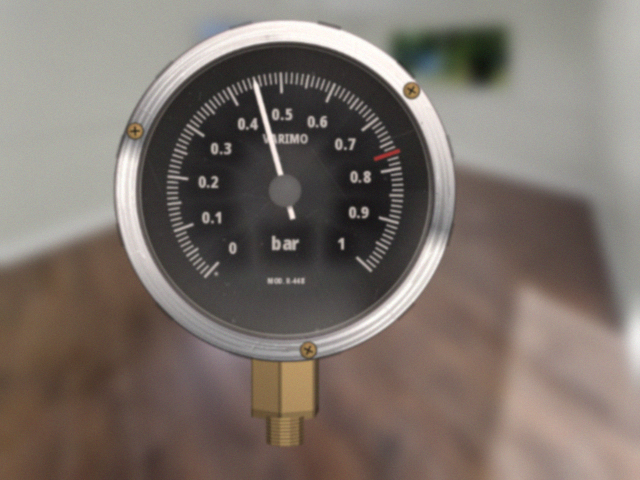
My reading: bar 0.45
